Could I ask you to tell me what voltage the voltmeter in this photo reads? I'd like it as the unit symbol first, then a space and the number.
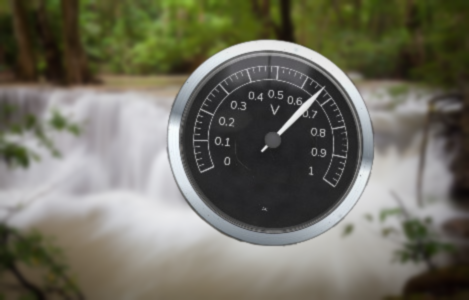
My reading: V 0.66
